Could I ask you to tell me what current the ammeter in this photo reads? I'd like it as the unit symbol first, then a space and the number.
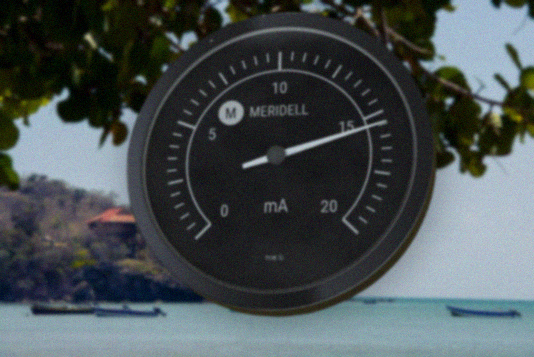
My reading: mA 15.5
